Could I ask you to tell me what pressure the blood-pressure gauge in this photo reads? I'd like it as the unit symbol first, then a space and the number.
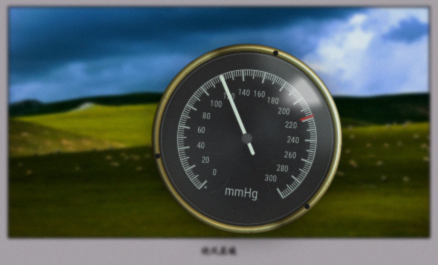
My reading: mmHg 120
